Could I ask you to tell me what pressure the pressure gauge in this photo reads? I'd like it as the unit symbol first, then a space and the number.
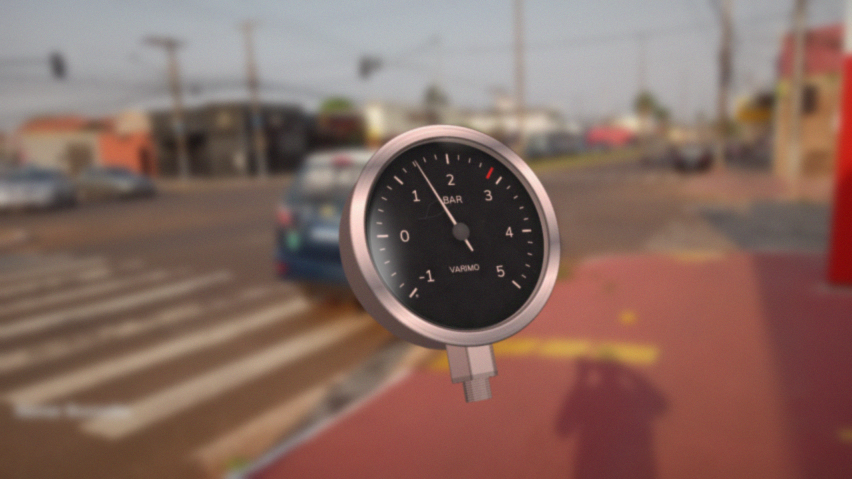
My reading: bar 1.4
